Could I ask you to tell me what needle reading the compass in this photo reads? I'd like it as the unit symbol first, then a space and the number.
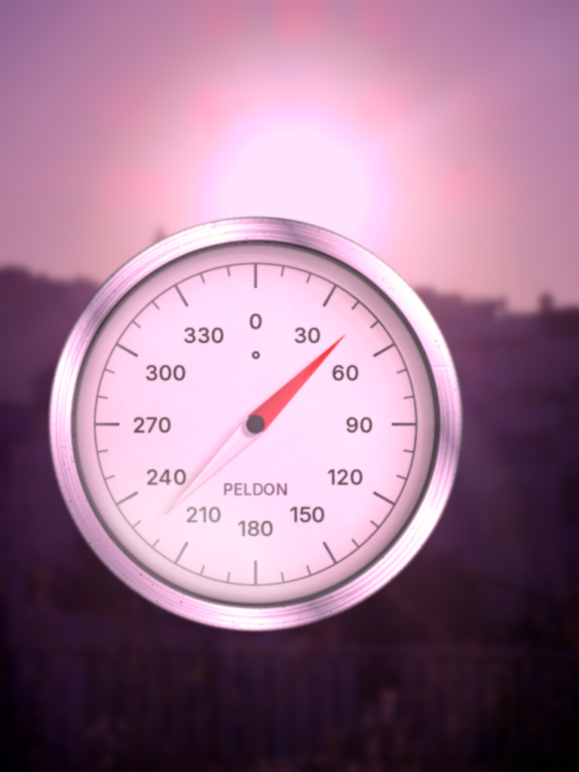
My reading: ° 45
